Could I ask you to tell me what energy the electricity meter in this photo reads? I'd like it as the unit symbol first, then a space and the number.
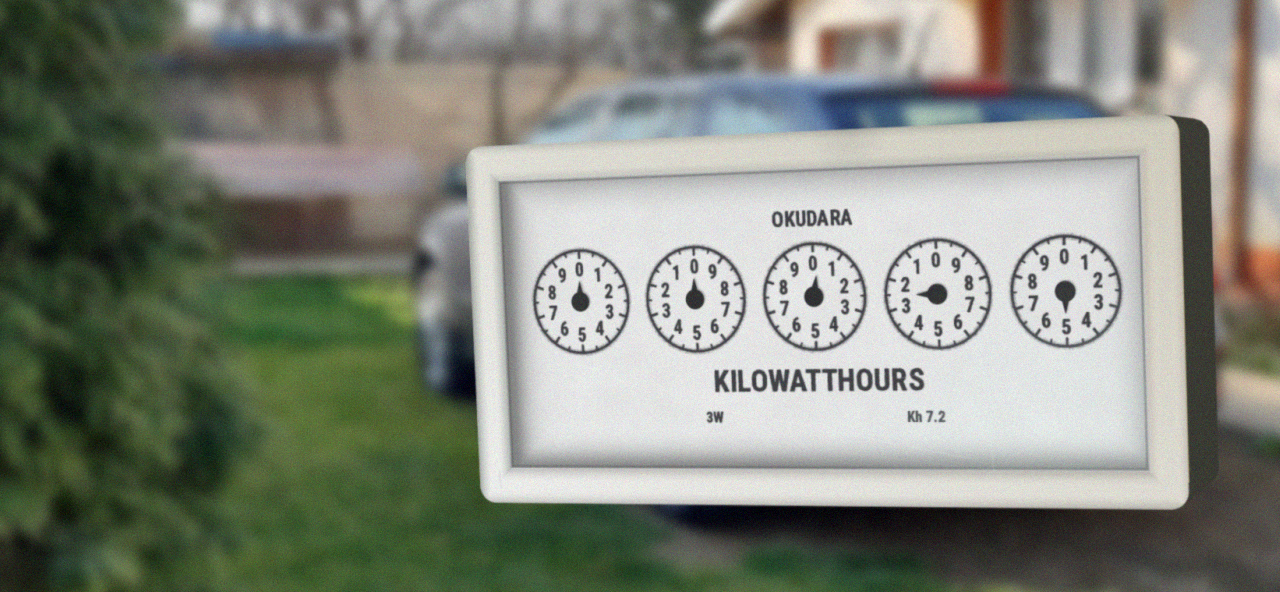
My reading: kWh 25
